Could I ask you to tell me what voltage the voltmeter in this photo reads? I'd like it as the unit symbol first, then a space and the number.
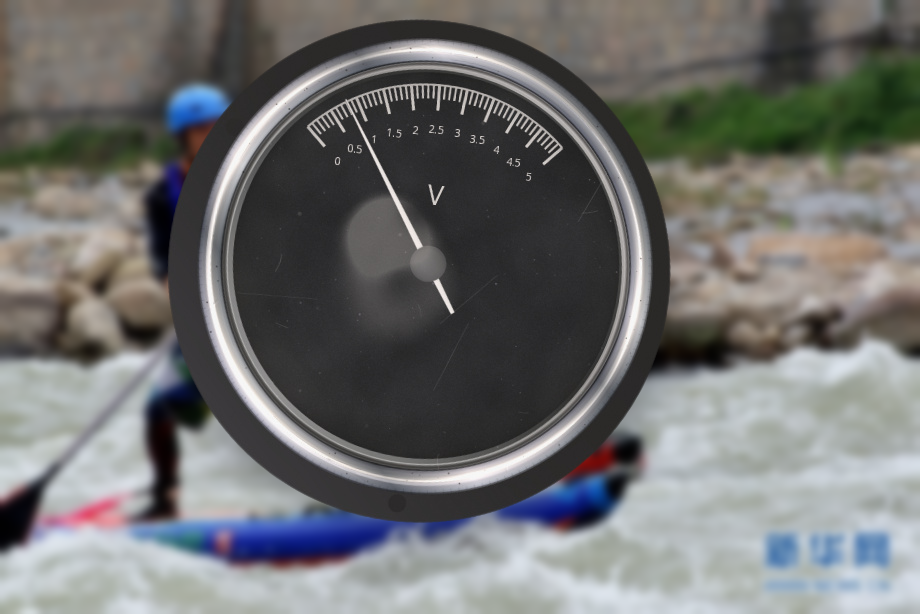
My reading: V 0.8
